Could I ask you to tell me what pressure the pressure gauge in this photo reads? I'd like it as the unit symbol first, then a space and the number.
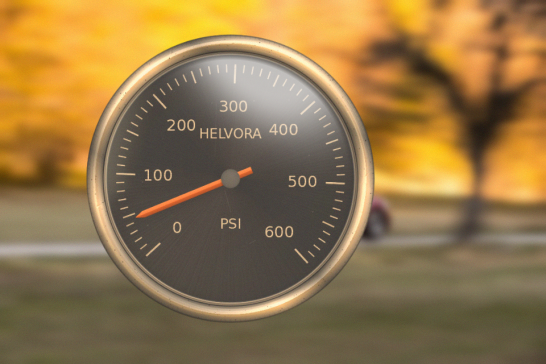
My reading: psi 45
